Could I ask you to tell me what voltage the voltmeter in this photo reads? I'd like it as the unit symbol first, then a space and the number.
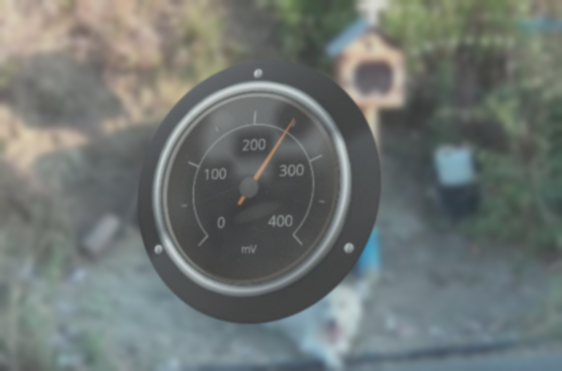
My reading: mV 250
